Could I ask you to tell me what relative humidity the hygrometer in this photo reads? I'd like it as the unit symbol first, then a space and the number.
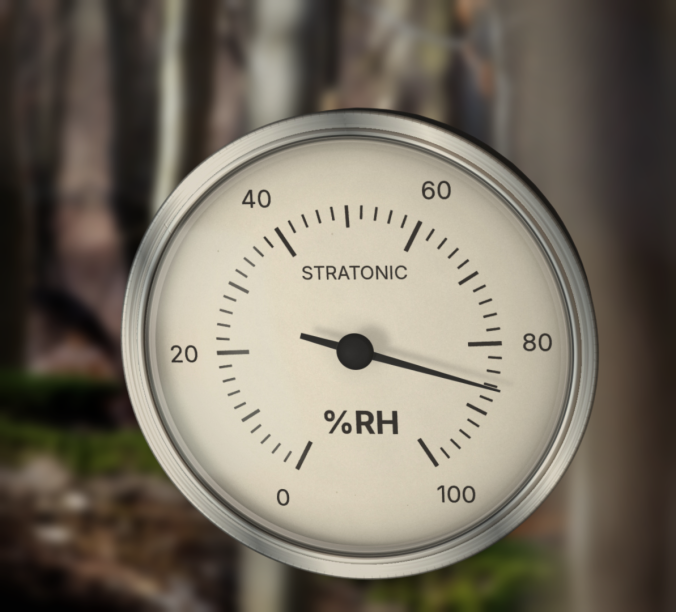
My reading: % 86
